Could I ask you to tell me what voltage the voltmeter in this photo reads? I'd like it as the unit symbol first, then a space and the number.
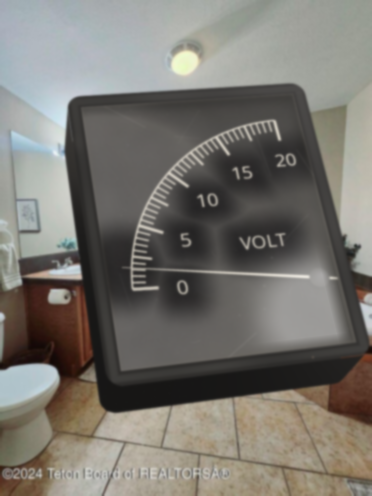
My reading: V 1.5
